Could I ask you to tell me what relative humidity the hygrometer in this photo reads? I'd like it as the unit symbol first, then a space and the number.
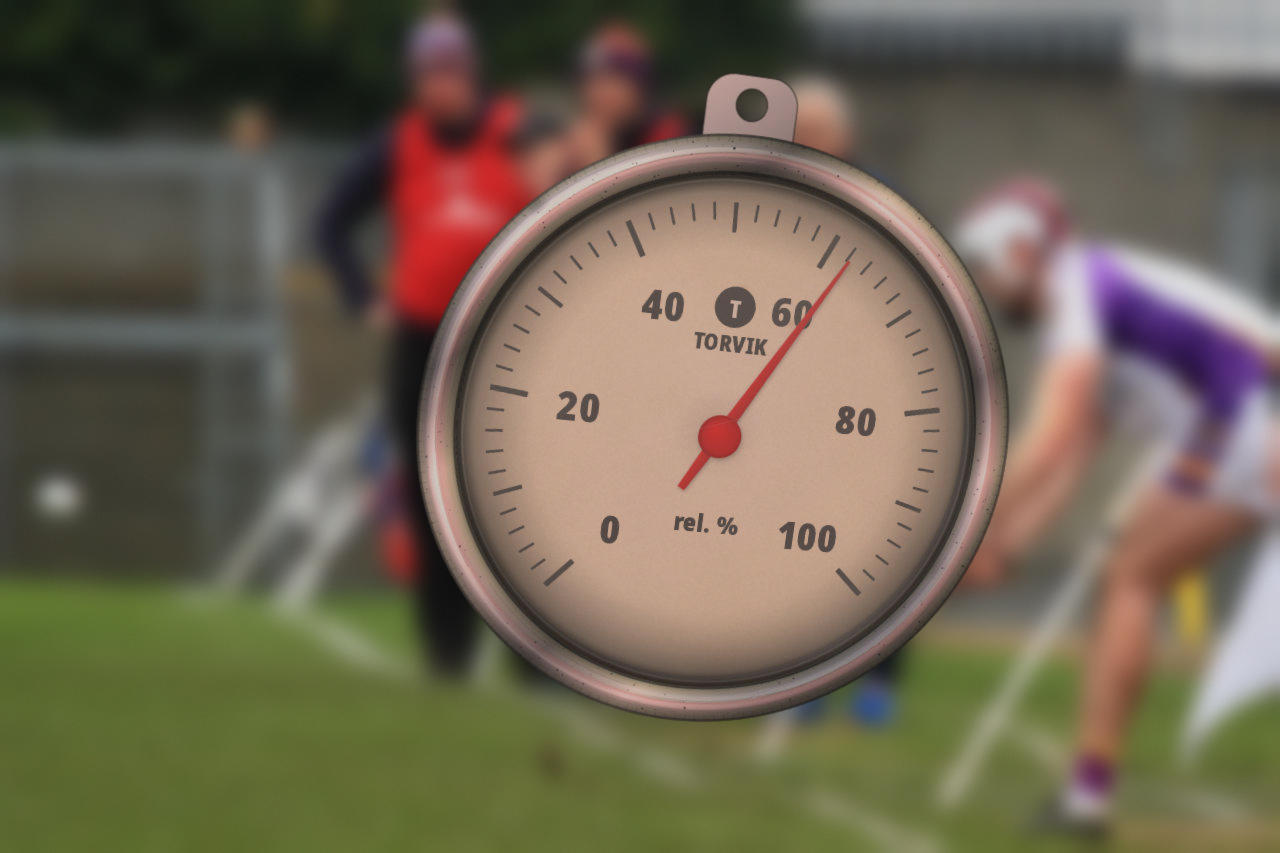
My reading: % 62
